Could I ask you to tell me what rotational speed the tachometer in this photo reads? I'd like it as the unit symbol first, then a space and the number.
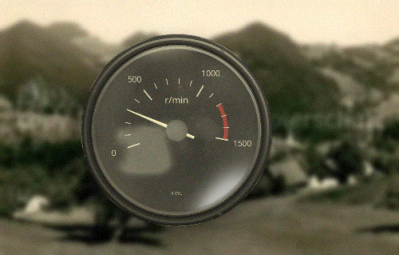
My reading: rpm 300
